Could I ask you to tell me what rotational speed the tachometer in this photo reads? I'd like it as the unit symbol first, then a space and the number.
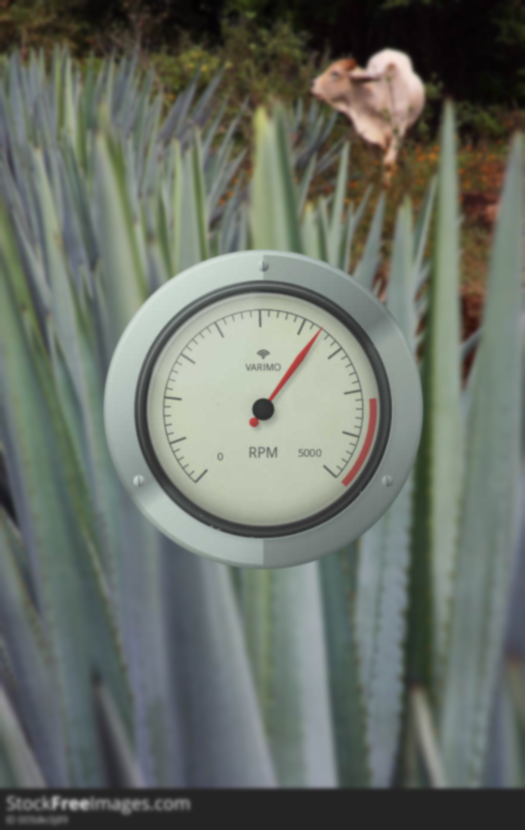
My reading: rpm 3200
